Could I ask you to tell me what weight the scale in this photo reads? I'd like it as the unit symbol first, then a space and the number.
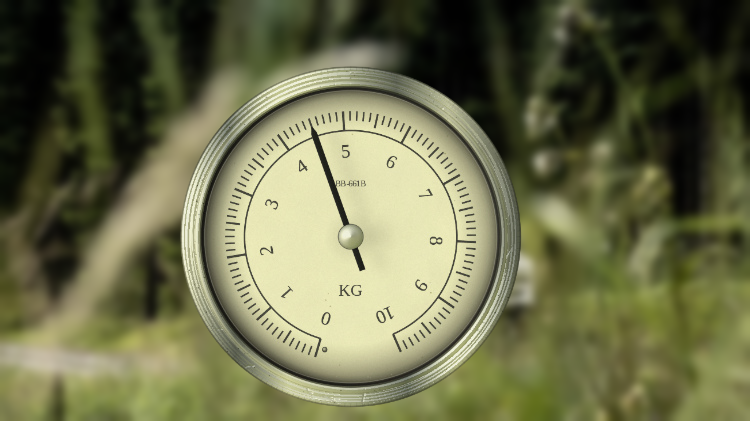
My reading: kg 4.5
